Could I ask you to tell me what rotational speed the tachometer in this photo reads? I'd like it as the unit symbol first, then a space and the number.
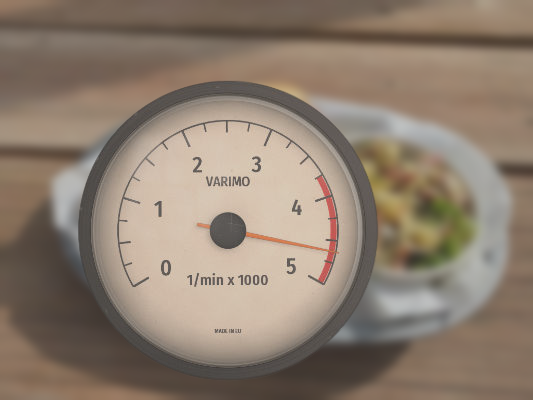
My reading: rpm 4625
